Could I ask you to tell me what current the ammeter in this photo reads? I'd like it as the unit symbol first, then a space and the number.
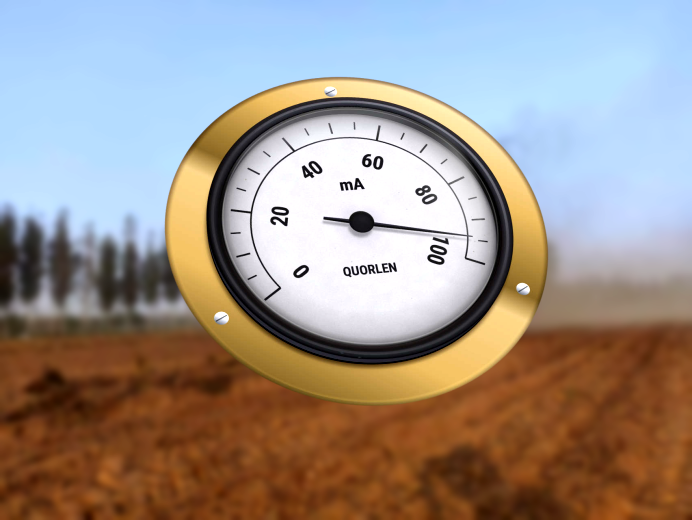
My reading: mA 95
